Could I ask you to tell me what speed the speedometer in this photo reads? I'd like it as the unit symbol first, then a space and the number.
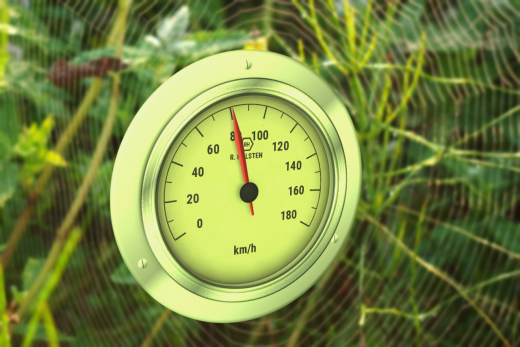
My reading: km/h 80
